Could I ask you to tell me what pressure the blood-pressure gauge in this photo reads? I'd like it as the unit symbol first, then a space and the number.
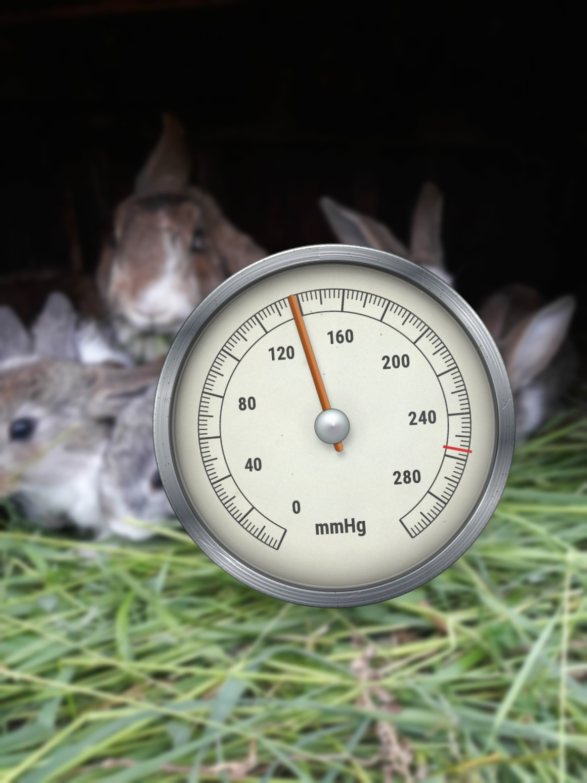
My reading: mmHg 138
